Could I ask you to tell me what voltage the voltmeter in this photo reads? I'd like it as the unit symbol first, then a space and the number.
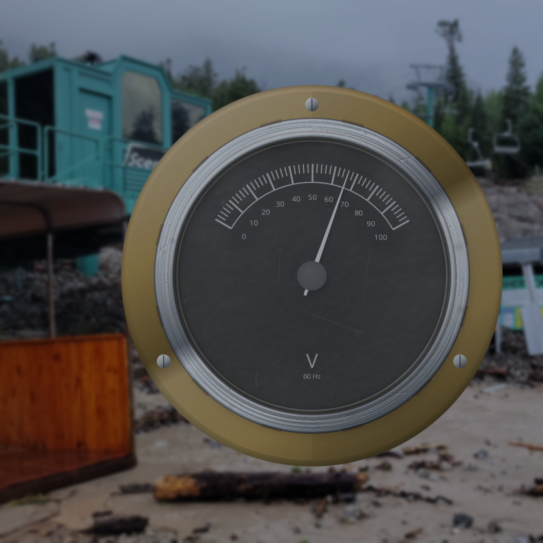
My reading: V 66
